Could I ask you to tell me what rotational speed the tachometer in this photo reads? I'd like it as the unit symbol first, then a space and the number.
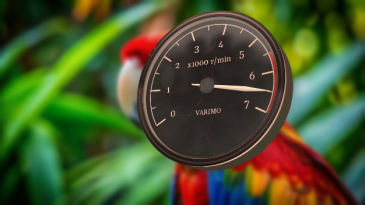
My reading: rpm 6500
